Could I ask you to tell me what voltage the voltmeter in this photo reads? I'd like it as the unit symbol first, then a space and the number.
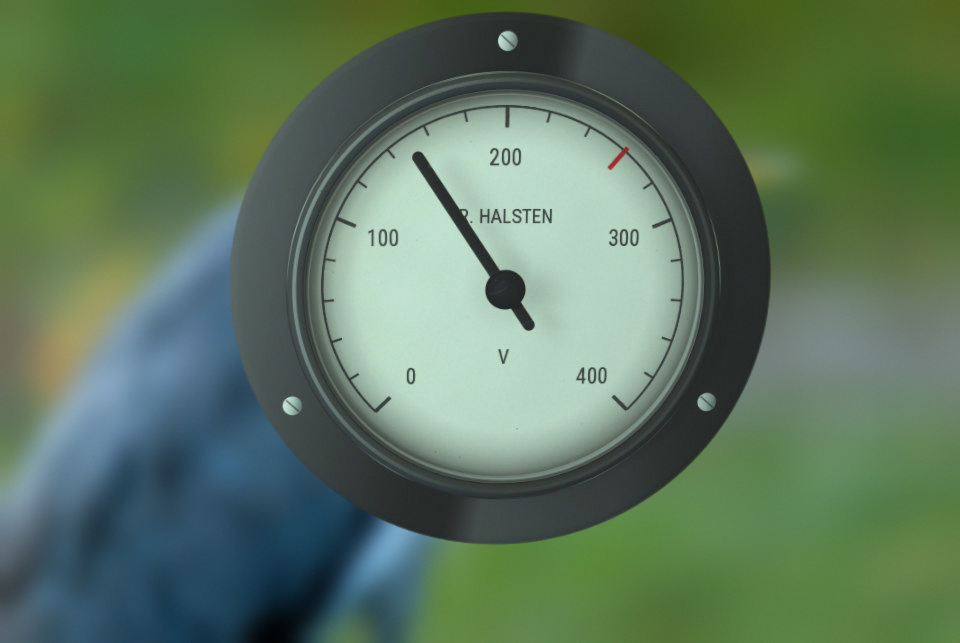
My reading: V 150
